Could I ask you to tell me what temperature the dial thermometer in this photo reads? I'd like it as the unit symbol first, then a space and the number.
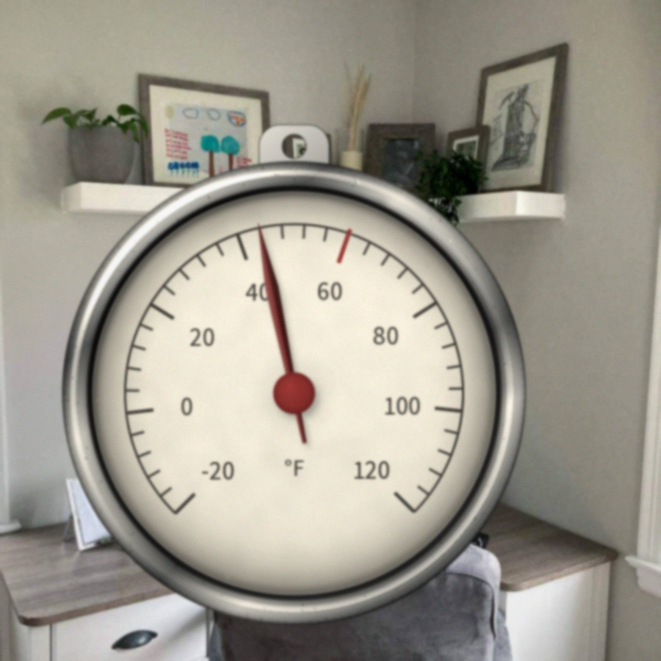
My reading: °F 44
